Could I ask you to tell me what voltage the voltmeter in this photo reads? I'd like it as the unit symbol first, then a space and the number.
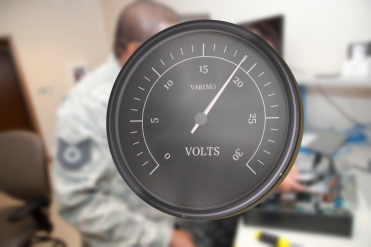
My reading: V 19
